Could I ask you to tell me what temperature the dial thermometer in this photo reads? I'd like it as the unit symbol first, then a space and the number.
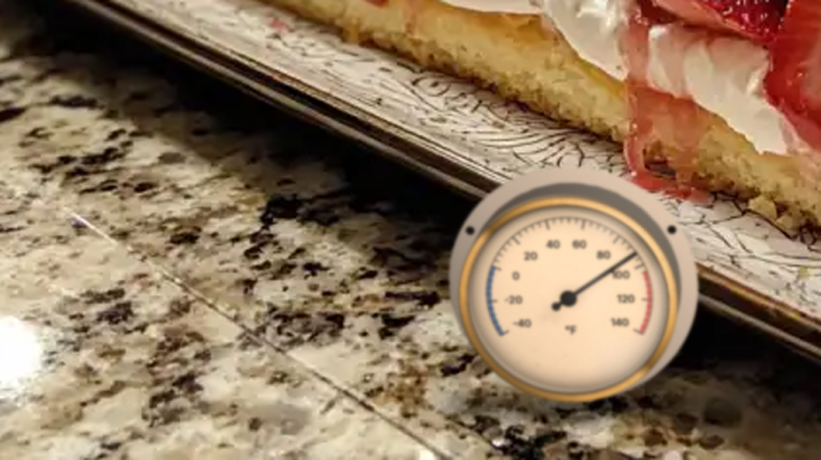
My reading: °F 92
